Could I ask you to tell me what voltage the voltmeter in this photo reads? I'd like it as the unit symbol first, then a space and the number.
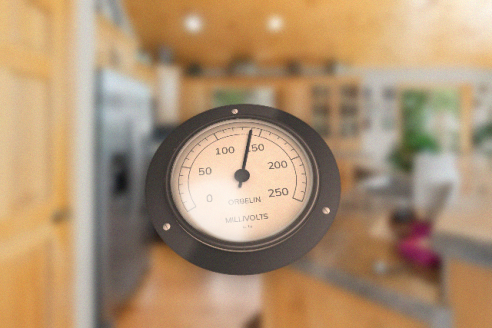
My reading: mV 140
